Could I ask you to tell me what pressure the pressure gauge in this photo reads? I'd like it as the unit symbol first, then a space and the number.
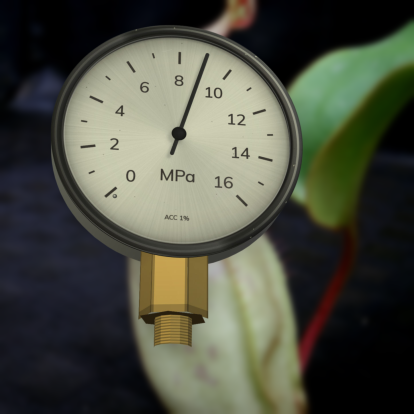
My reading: MPa 9
